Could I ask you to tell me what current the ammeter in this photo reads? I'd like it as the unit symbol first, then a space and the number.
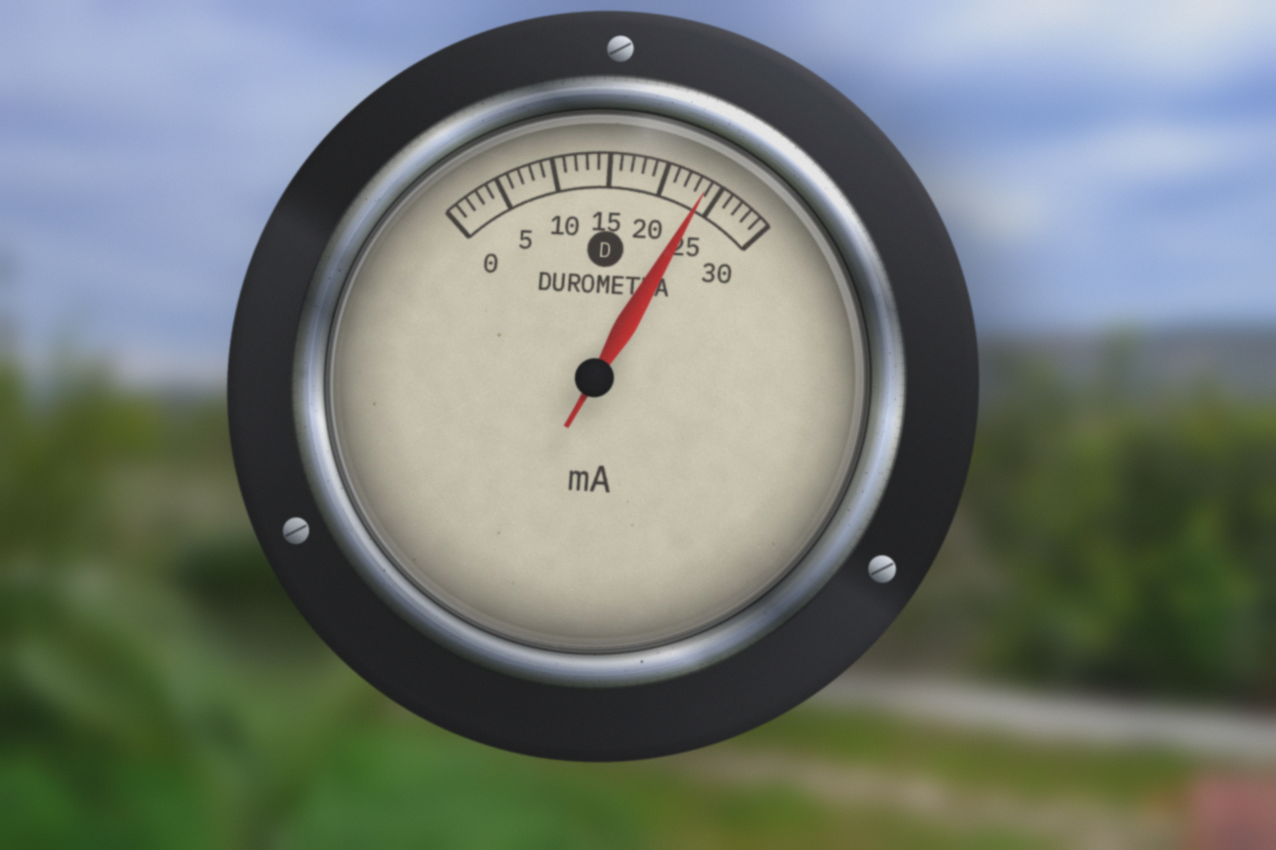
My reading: mA 24
